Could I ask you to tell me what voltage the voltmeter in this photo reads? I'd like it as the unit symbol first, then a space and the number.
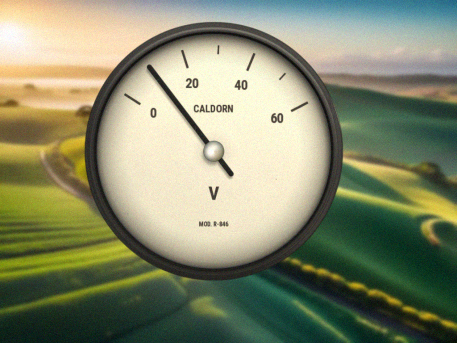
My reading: V 10
